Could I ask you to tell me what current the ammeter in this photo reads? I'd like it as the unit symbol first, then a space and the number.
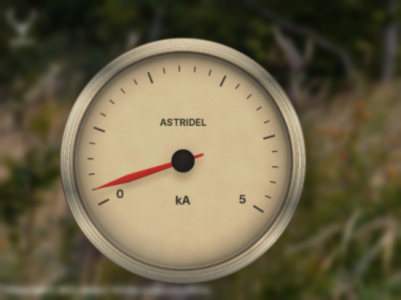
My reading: kA 0.2
